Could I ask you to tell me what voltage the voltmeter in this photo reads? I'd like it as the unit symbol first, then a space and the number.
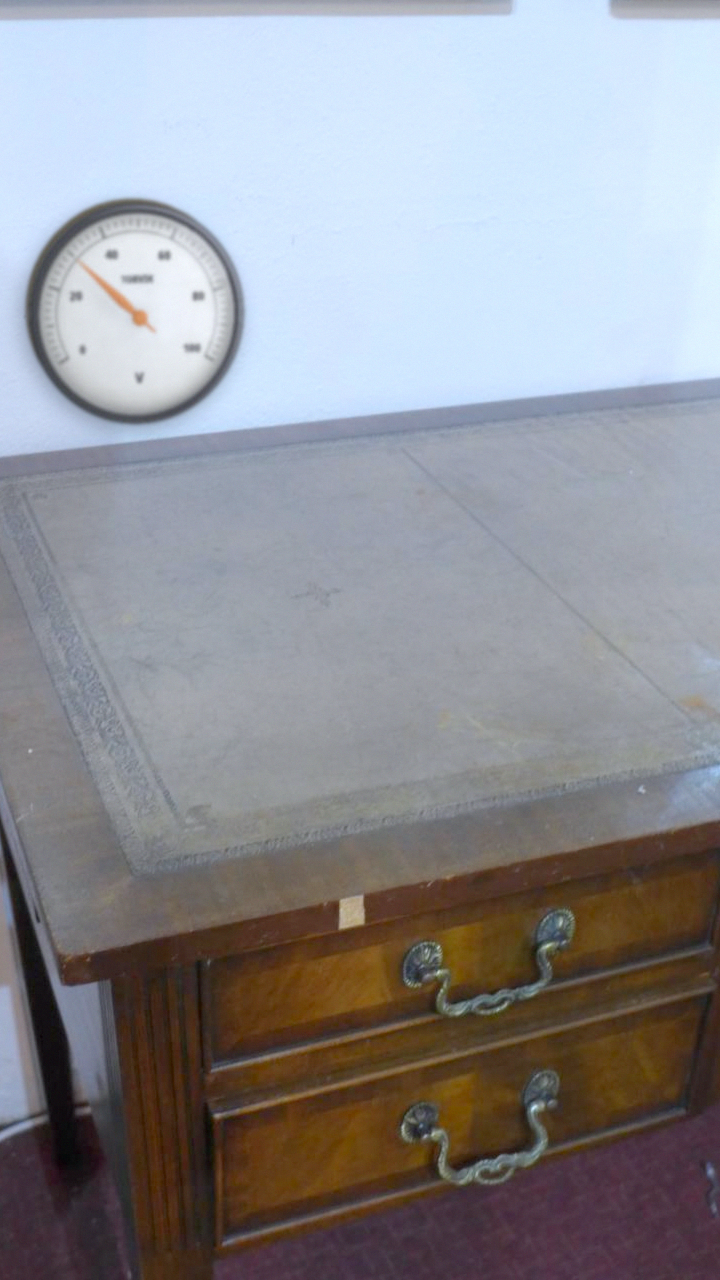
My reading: V 30
